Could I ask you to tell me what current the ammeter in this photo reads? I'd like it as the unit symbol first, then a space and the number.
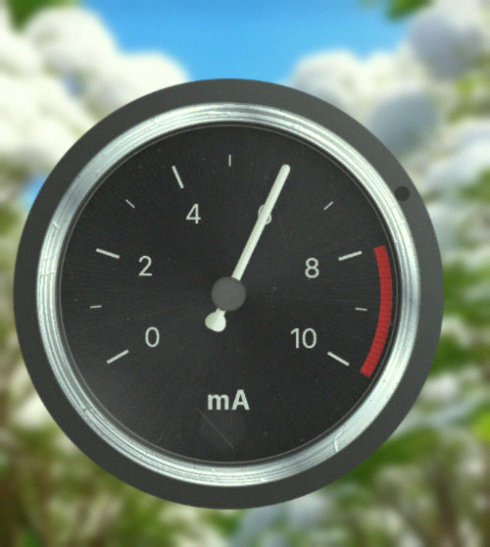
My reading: mA 6
